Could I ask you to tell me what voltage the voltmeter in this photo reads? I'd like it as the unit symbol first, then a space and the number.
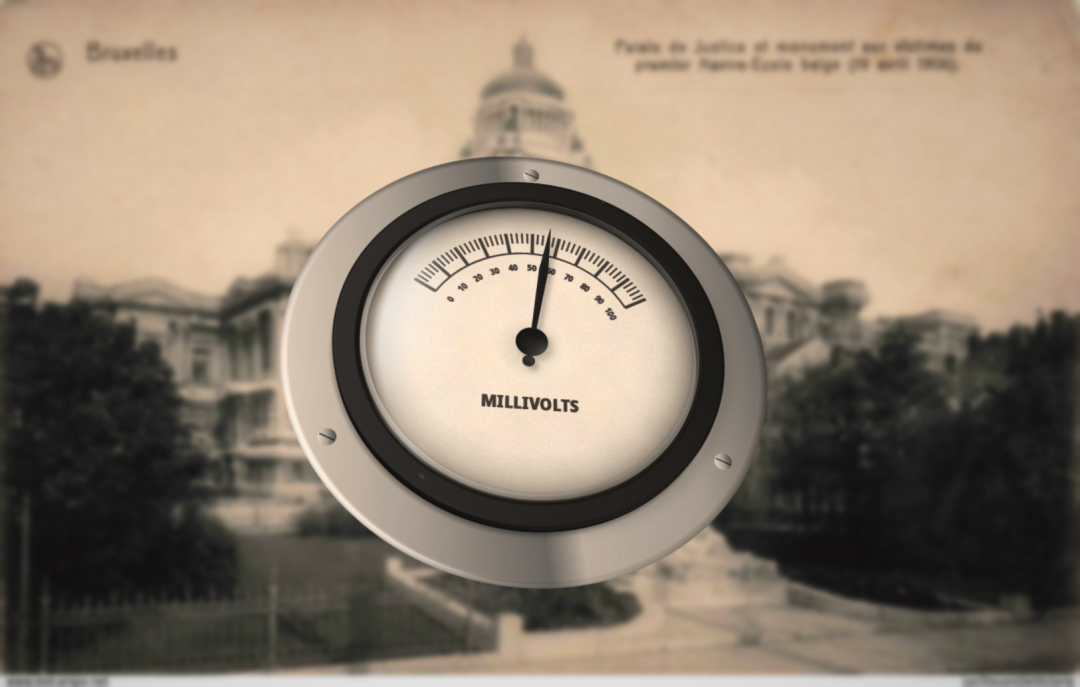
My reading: mV 56
